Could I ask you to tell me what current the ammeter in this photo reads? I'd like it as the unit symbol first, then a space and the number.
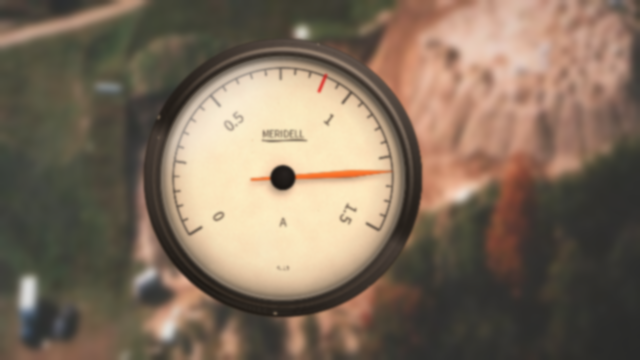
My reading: A 1.3
